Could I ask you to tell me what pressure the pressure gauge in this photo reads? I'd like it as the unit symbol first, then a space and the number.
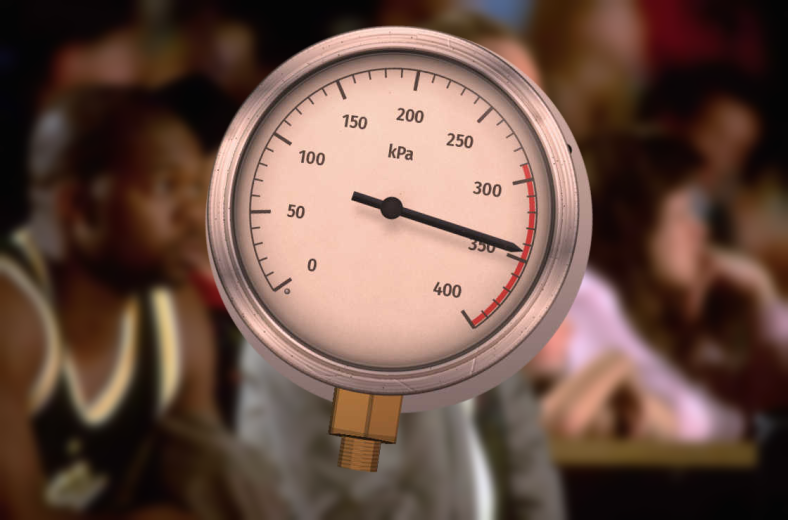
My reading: kPa 345
